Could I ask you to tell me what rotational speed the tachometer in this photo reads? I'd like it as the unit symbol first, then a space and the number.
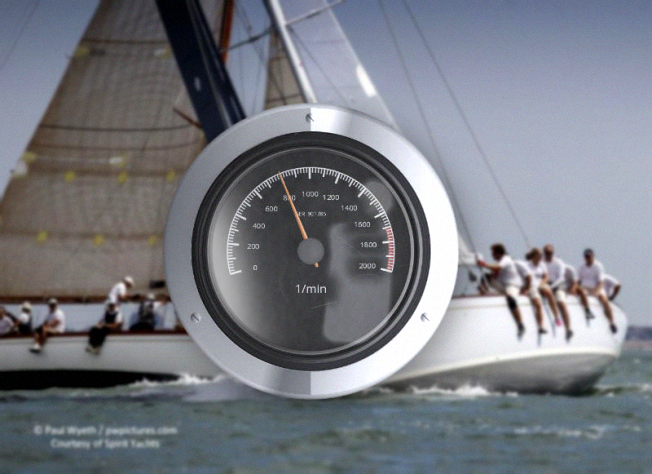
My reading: rpm 800
